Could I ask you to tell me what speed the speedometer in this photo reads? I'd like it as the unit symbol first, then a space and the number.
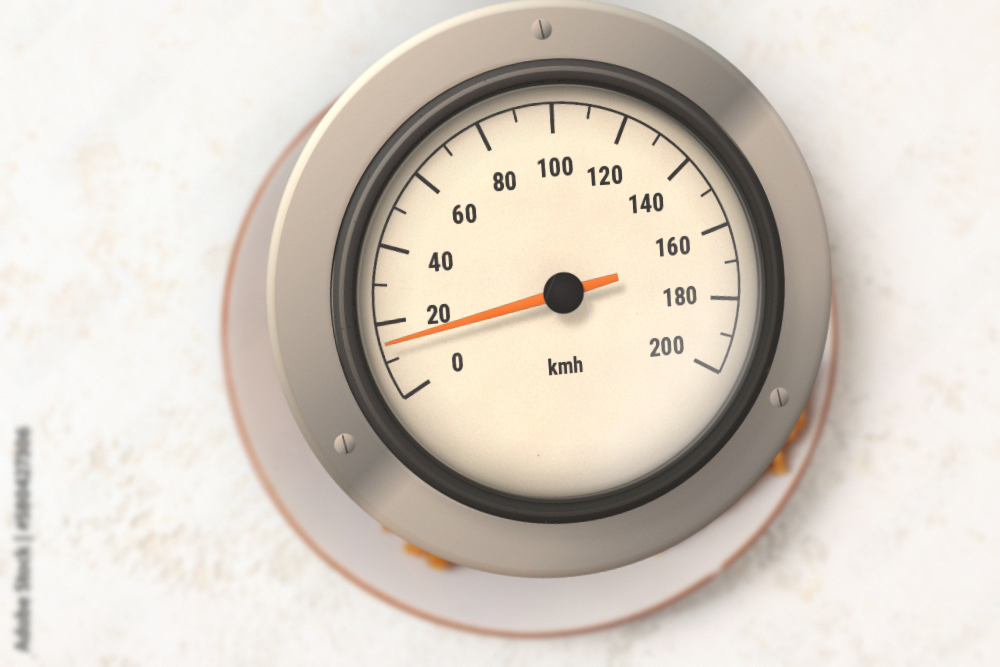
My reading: km/h 15
